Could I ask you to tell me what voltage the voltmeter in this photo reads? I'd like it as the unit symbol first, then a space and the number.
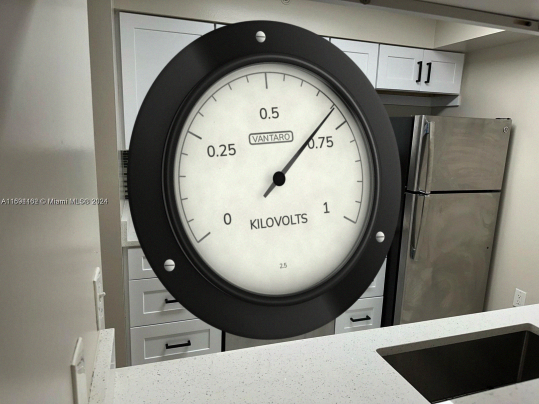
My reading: kV 0.7
